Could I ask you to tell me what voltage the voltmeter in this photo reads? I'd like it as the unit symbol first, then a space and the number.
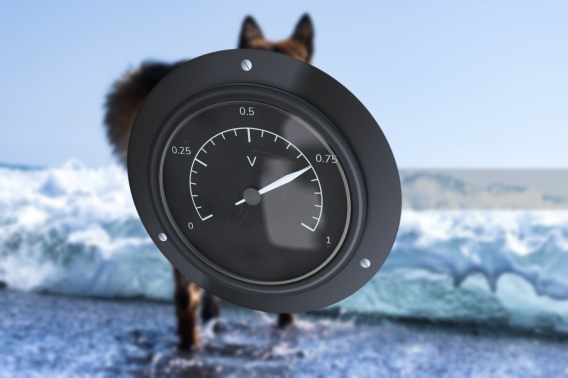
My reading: V 0.75
